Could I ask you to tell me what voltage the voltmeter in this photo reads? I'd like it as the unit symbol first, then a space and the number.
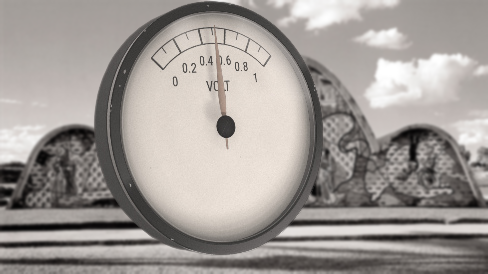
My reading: V 0.5
